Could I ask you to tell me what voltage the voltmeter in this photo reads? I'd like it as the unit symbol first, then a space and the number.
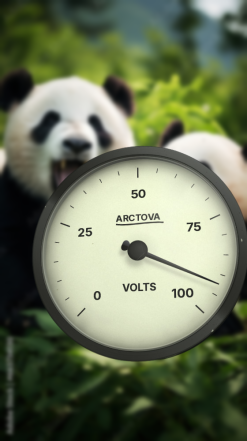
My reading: V 92.5
